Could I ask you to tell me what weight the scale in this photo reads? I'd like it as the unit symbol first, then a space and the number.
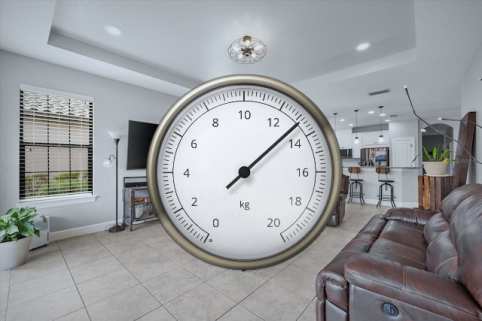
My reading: kg 13.2
